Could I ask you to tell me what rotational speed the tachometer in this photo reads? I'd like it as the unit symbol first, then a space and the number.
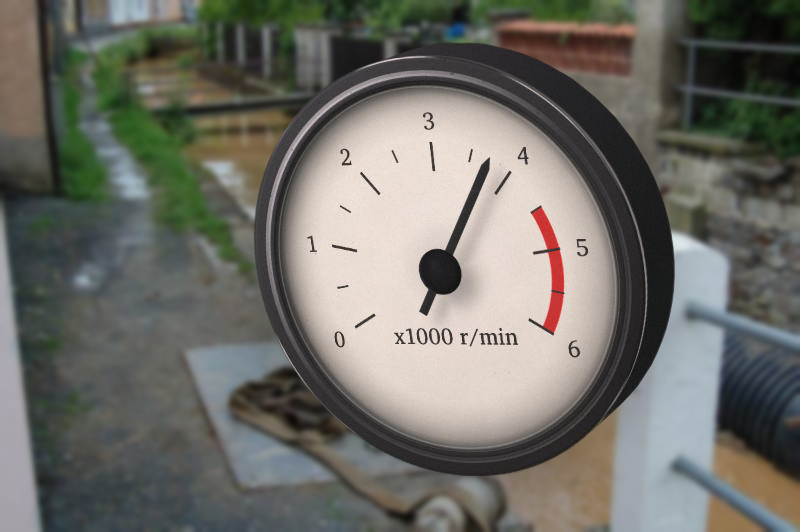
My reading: rpm 3750
